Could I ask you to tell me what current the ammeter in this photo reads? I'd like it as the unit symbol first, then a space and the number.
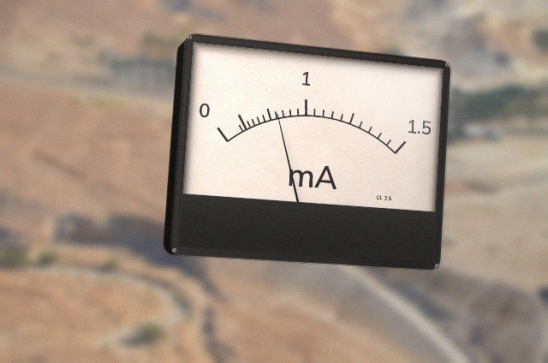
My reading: mA 0.8
